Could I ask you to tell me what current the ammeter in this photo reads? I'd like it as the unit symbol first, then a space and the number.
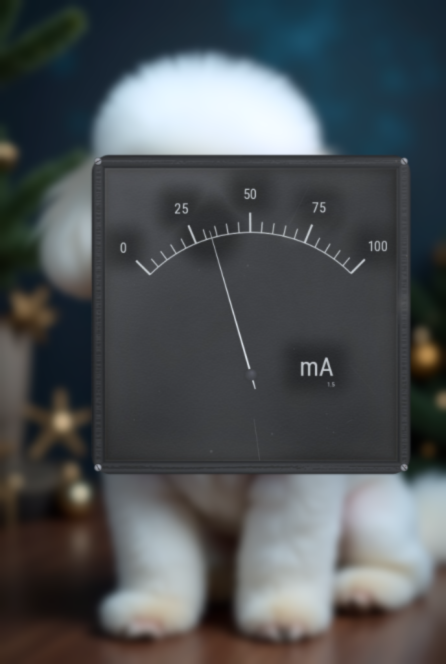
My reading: mA 32.5
